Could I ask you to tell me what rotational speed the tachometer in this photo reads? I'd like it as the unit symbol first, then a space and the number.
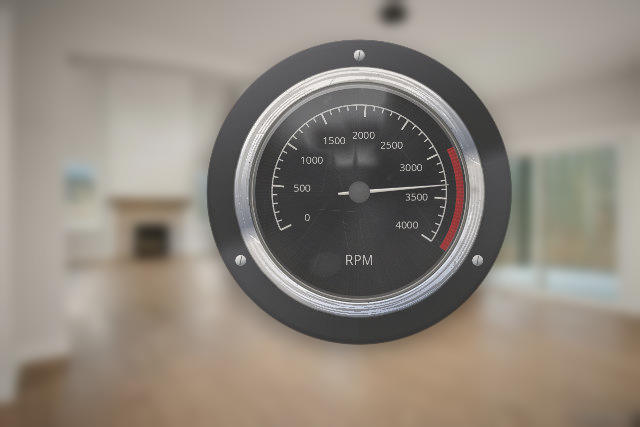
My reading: rpm 3350
